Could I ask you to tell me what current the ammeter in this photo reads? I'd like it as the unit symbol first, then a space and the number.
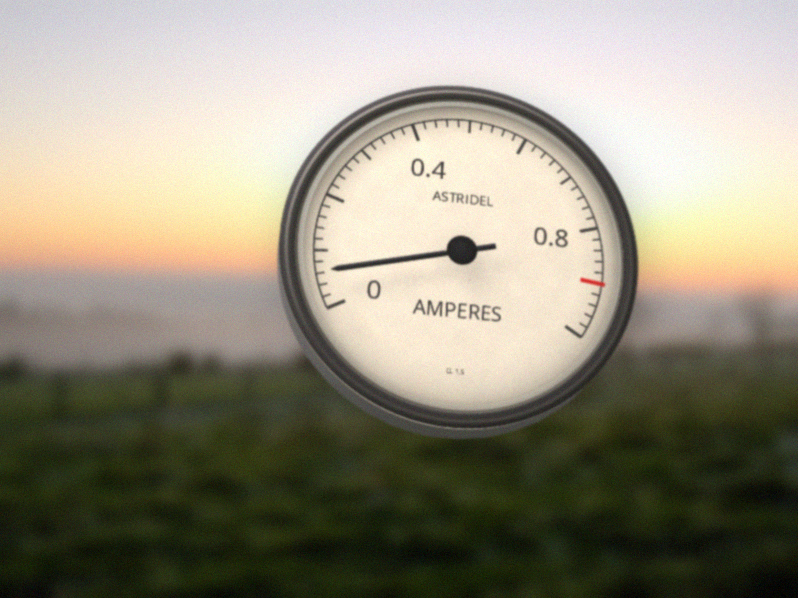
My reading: A 0.06
